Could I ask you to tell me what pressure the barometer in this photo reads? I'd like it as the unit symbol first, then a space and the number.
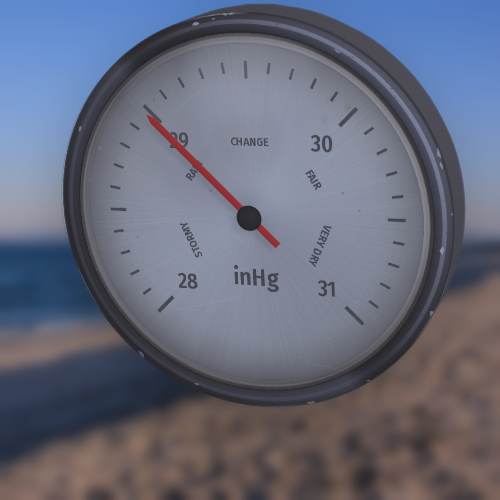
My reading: inHg 29
